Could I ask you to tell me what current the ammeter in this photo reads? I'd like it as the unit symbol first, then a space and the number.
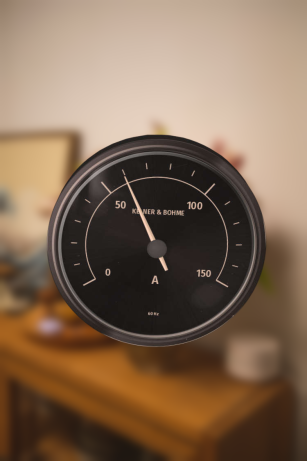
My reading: A 60
